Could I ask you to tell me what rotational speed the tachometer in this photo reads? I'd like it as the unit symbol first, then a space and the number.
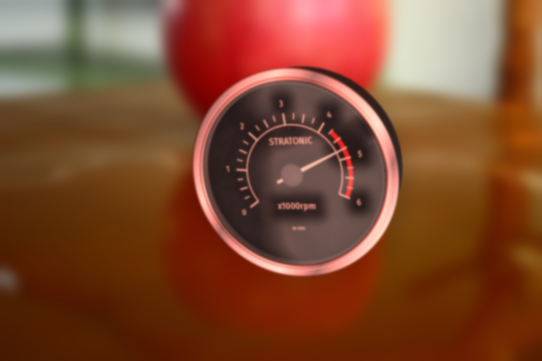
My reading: rpm 4750
